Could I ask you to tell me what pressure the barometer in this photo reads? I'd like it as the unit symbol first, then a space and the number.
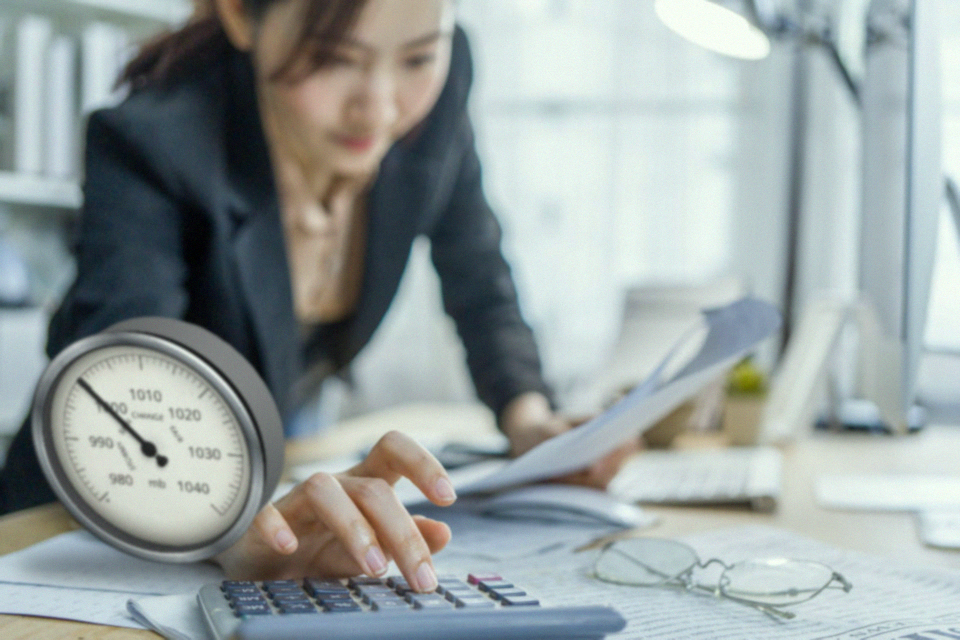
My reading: mbar 1000
